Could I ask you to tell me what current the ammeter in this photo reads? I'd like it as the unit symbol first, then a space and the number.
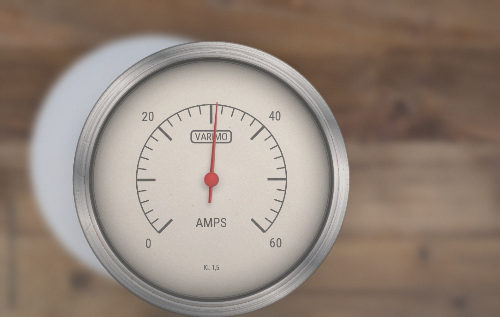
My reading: A 31
